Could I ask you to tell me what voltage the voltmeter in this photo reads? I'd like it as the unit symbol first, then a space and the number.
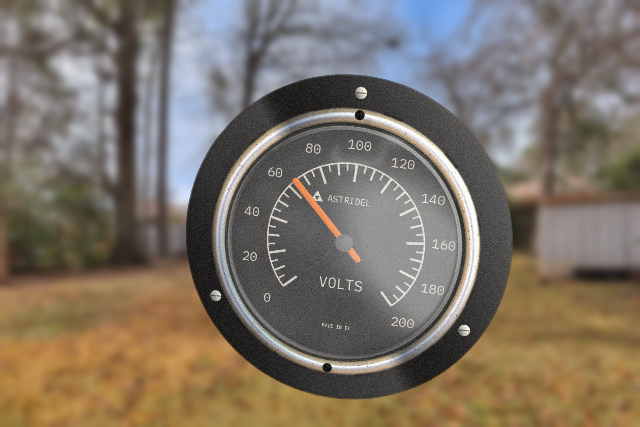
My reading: V 65
